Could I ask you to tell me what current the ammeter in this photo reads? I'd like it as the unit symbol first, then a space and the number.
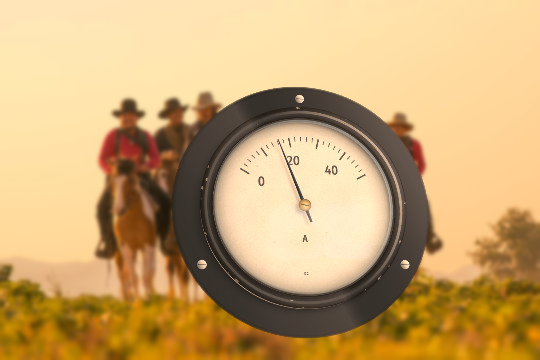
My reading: A 16
